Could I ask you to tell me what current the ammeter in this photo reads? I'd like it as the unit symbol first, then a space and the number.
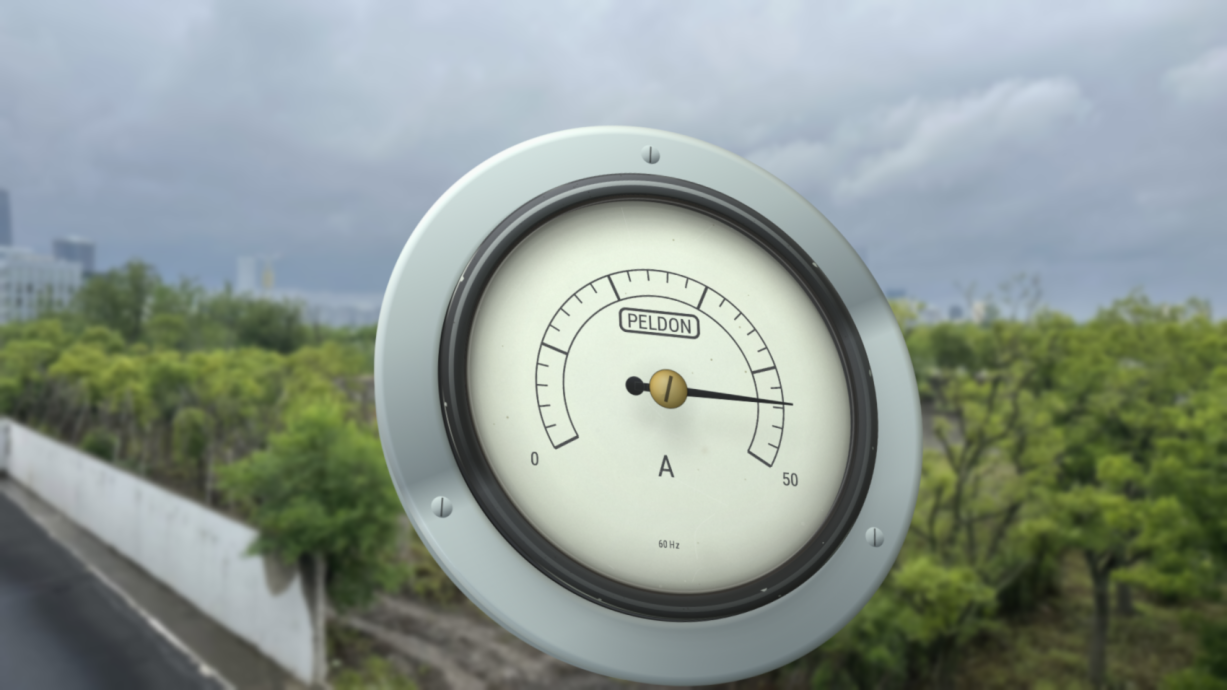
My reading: A 44
